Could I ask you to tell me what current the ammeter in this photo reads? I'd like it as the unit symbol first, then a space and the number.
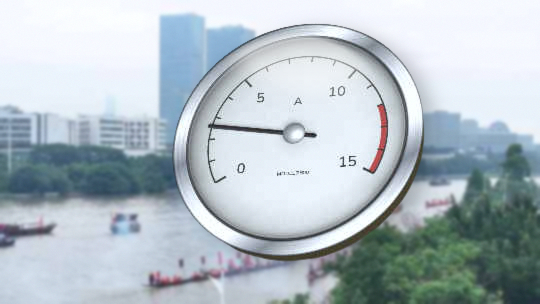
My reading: A 2.5
